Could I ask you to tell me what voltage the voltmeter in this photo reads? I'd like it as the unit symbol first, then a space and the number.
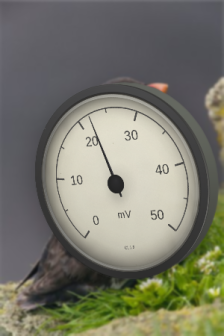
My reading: mV 22.5
